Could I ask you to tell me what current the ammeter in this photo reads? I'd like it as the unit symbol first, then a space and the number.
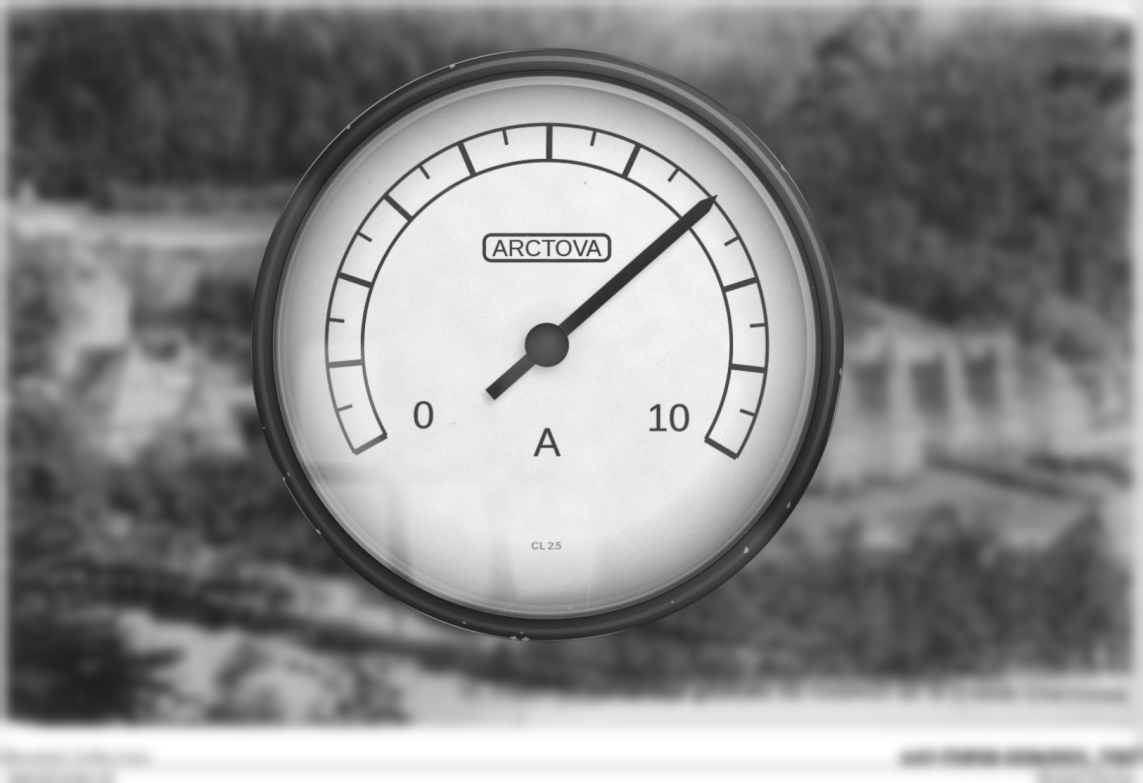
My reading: A 7
